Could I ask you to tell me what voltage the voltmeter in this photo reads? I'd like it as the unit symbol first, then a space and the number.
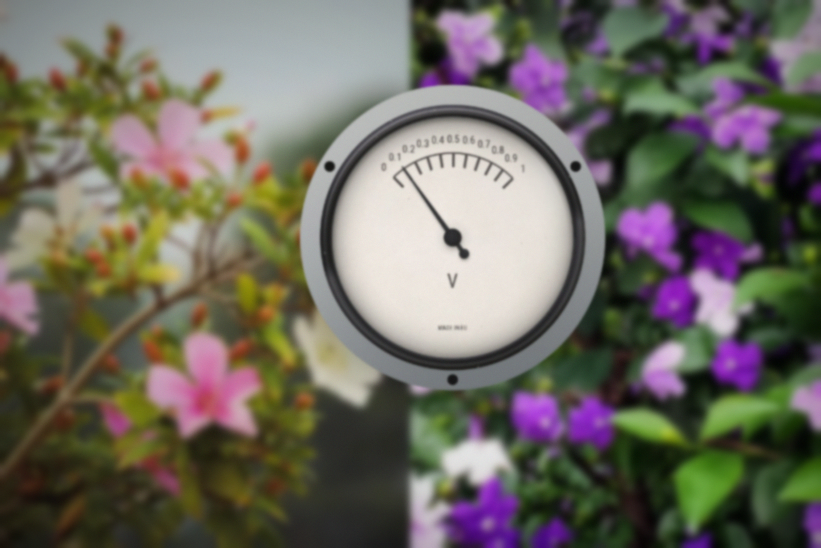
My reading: V 0.1
